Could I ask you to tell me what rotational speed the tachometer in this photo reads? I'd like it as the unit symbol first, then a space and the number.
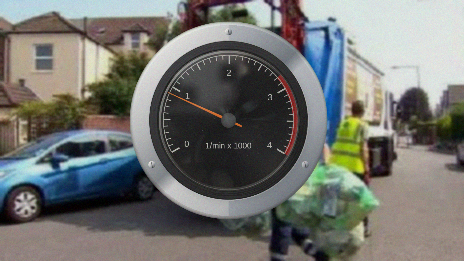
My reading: rpm 900
